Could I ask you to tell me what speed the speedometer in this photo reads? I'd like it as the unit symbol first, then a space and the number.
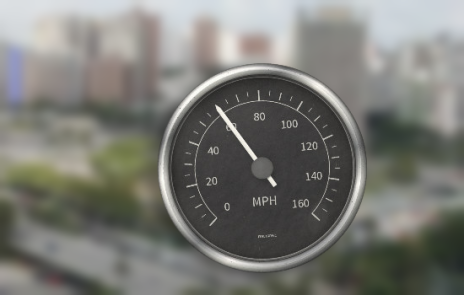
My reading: mph 60
